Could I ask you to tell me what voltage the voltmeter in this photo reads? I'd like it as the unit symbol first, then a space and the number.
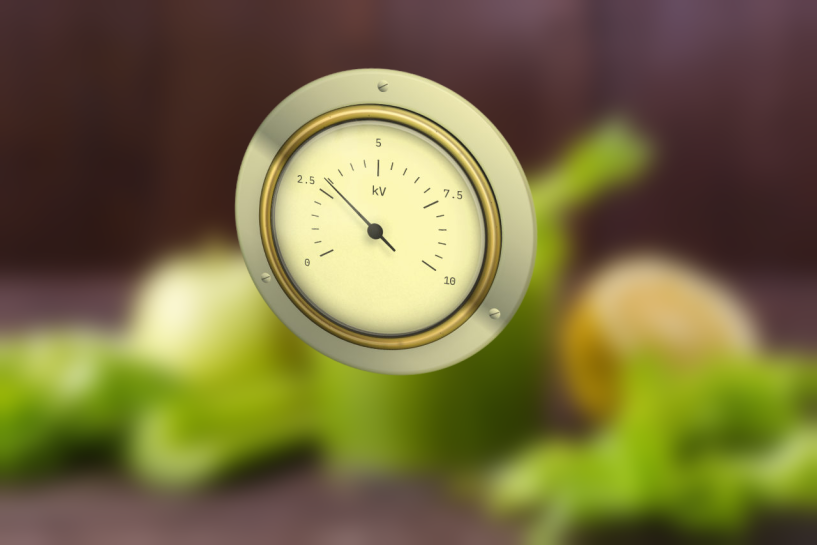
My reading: kV 3
